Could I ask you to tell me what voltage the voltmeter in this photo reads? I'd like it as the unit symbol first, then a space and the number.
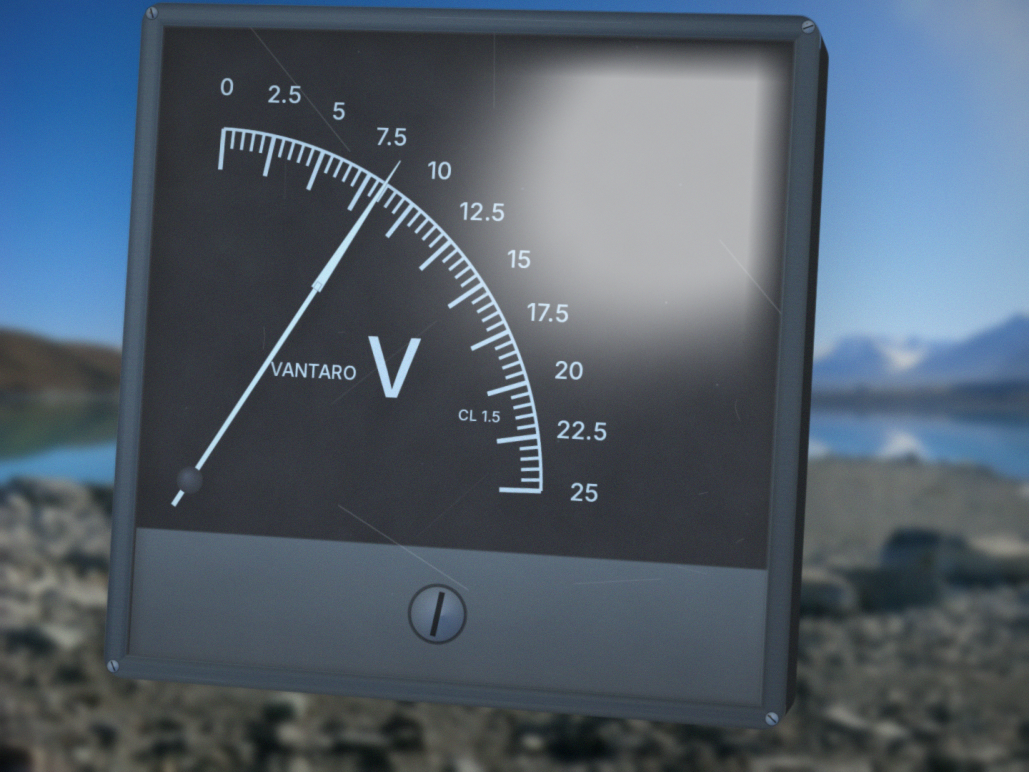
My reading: V 8.5
